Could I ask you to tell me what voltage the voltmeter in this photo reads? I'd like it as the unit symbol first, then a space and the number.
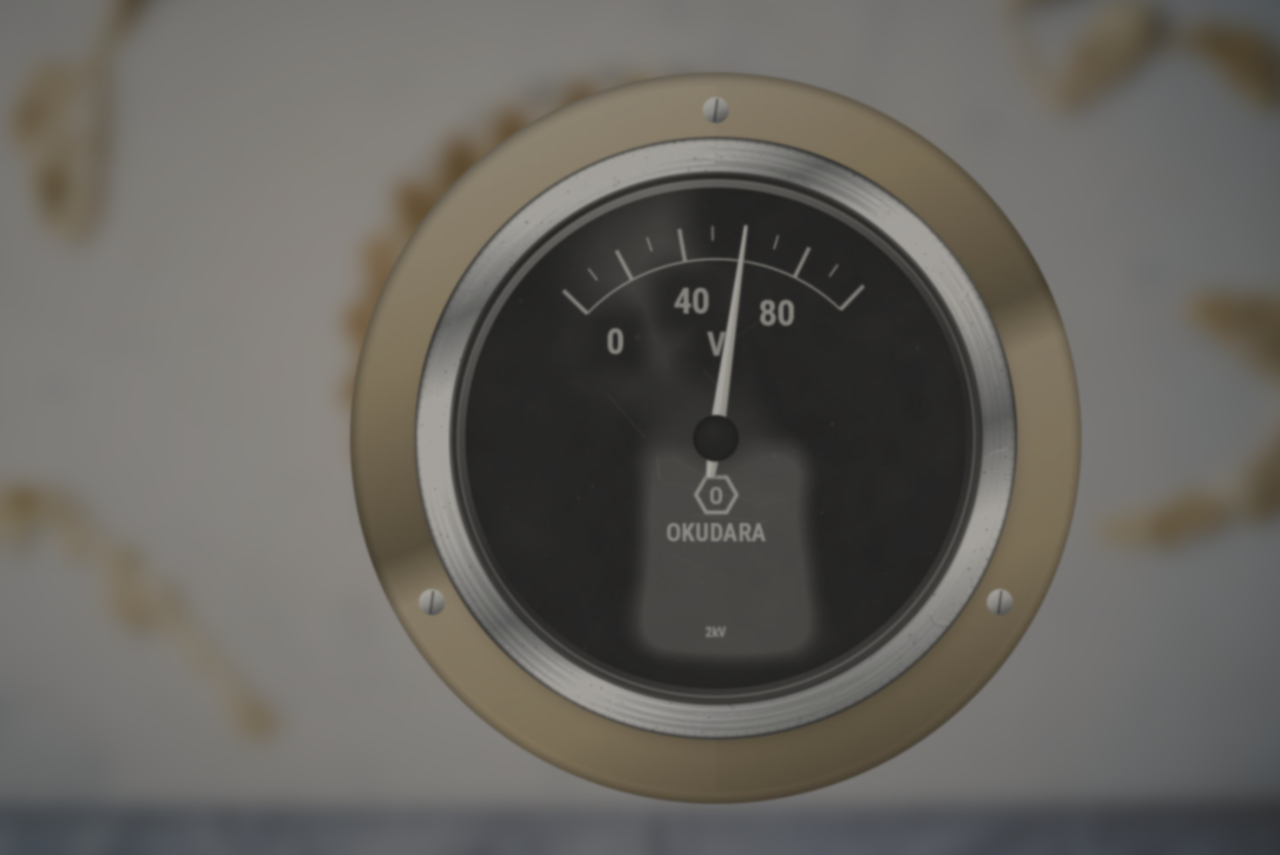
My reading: V 60
